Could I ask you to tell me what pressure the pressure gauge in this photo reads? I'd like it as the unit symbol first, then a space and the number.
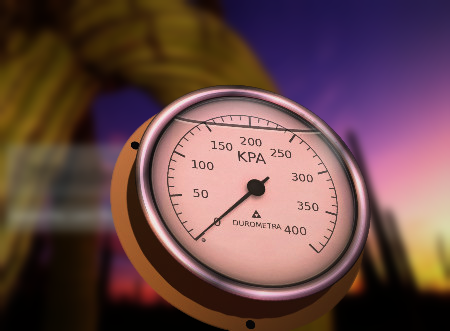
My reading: kPa 0
